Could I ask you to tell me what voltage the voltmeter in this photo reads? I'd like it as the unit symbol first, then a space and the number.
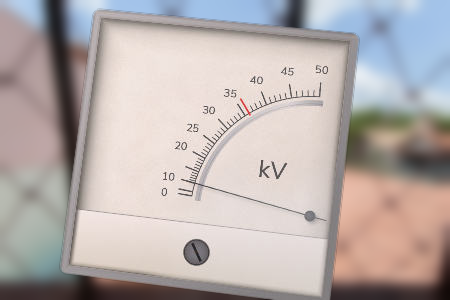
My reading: kV 10
